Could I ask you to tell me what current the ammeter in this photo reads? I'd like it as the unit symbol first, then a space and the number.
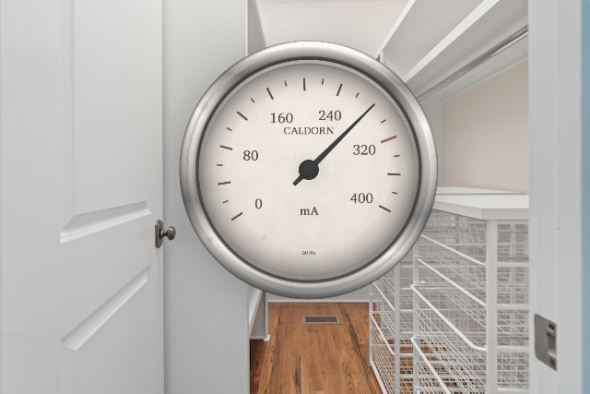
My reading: mA 280
